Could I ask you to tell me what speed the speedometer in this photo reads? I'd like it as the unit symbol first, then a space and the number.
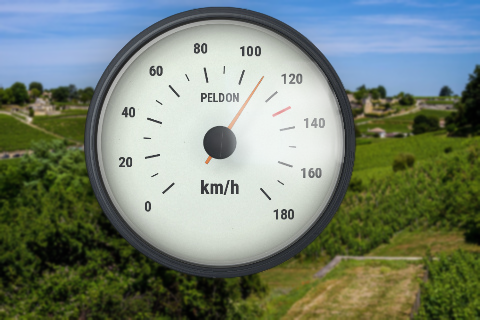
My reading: km/h 110
